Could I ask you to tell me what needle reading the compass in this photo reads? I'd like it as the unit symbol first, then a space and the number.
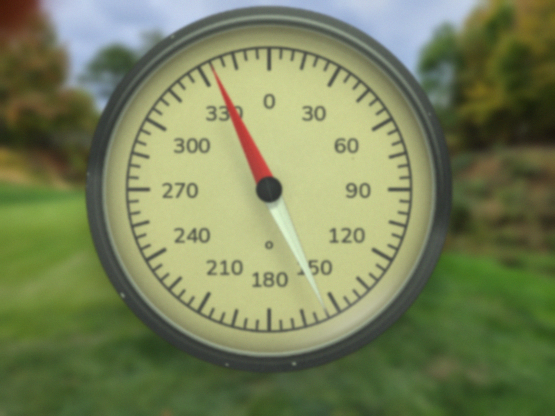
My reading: ° 335
